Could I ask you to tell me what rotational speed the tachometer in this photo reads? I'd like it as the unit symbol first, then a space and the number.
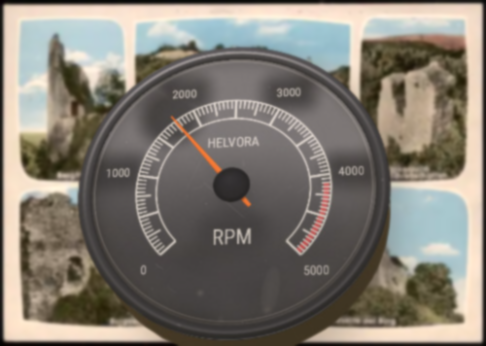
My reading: rpm 1750
